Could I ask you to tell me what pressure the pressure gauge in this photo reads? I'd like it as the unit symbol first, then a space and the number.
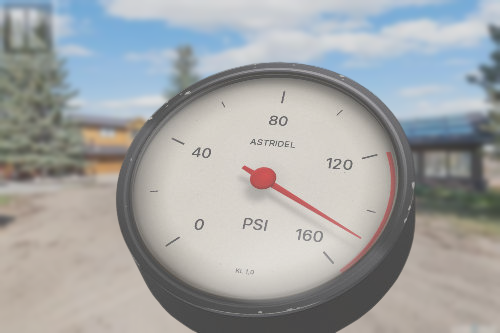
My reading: psi 150
